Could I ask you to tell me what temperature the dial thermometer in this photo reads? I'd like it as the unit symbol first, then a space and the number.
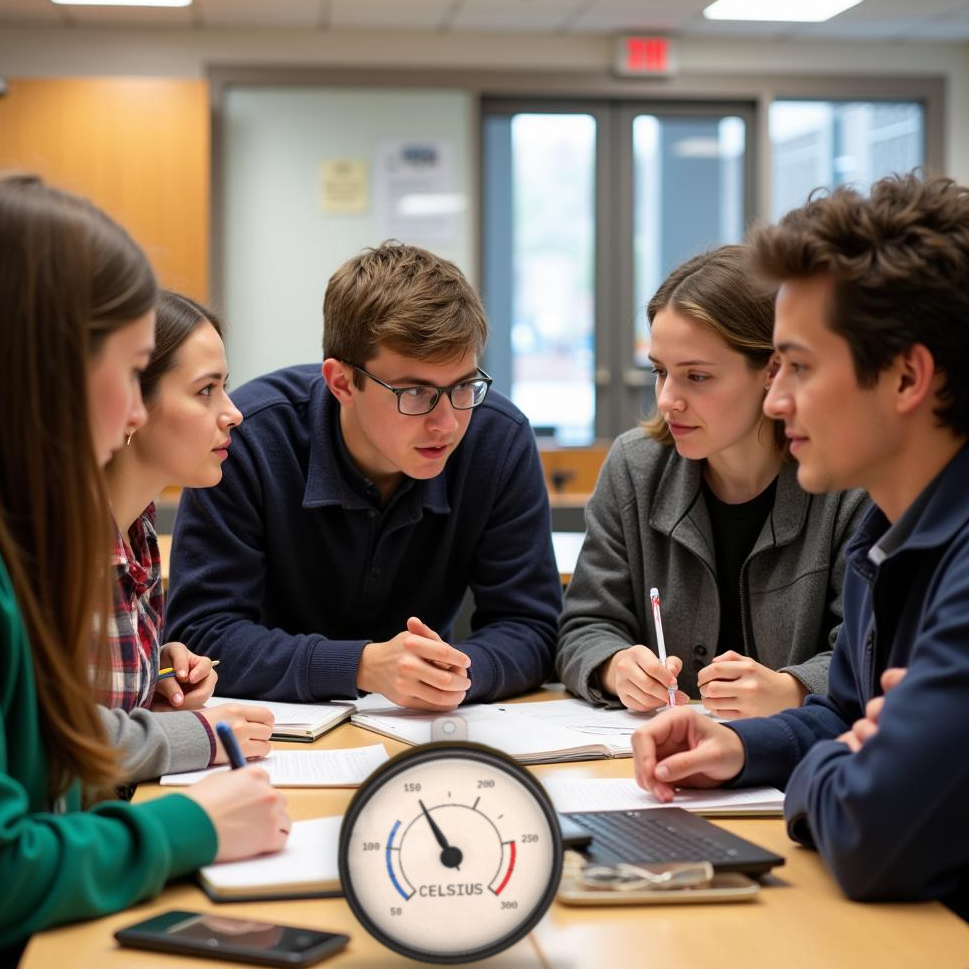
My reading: °C 150
